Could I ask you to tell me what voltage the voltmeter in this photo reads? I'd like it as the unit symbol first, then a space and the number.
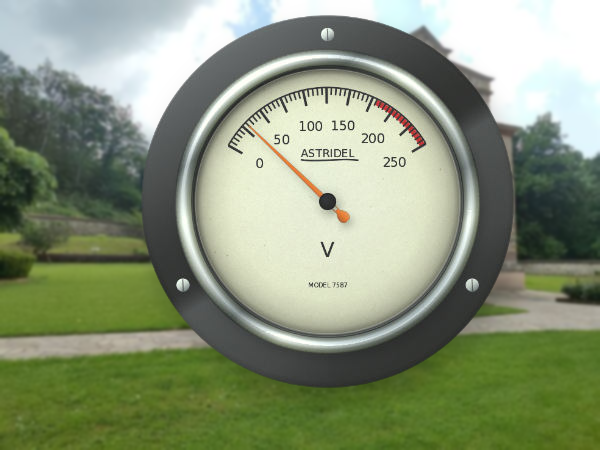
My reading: V 30
